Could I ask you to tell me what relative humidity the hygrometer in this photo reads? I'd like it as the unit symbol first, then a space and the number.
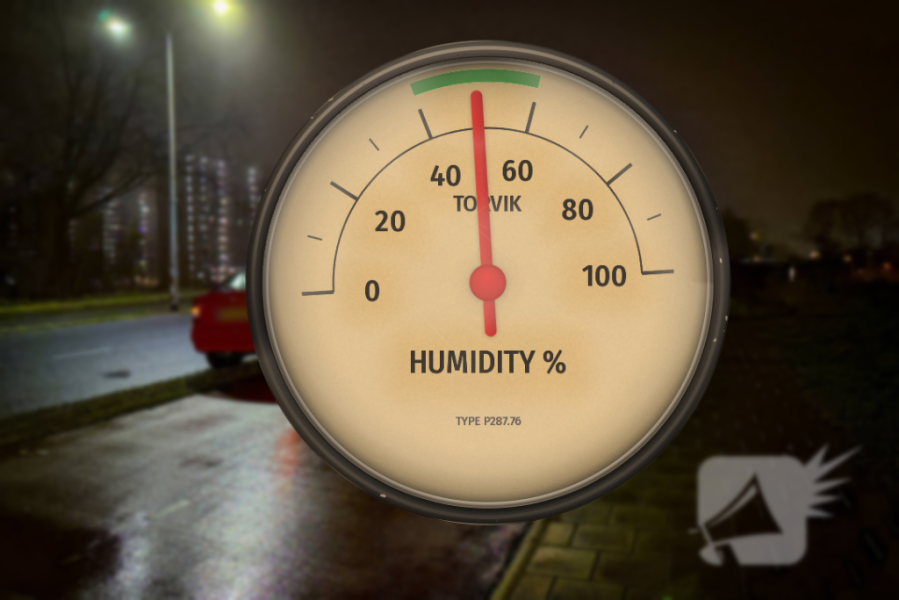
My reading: % 50
